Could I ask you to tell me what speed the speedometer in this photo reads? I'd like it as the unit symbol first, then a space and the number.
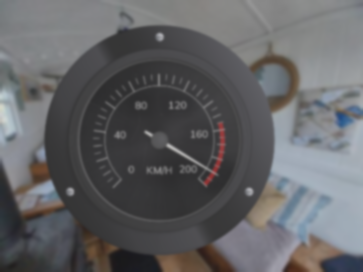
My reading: km/h 190
